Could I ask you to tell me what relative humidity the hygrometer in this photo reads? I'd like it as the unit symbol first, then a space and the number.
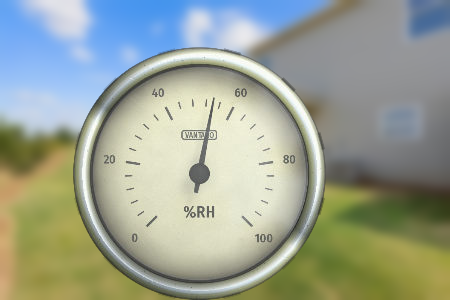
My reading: % 54
